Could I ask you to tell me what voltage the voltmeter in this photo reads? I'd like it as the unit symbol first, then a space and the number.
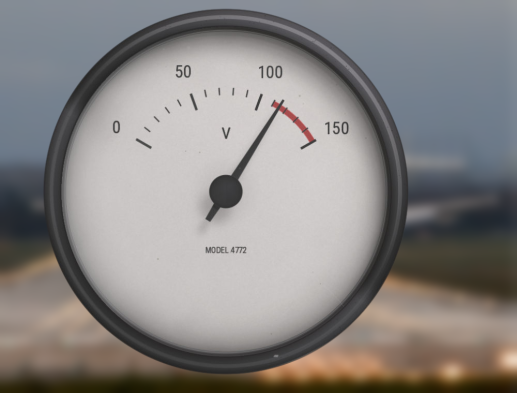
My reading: V 115
